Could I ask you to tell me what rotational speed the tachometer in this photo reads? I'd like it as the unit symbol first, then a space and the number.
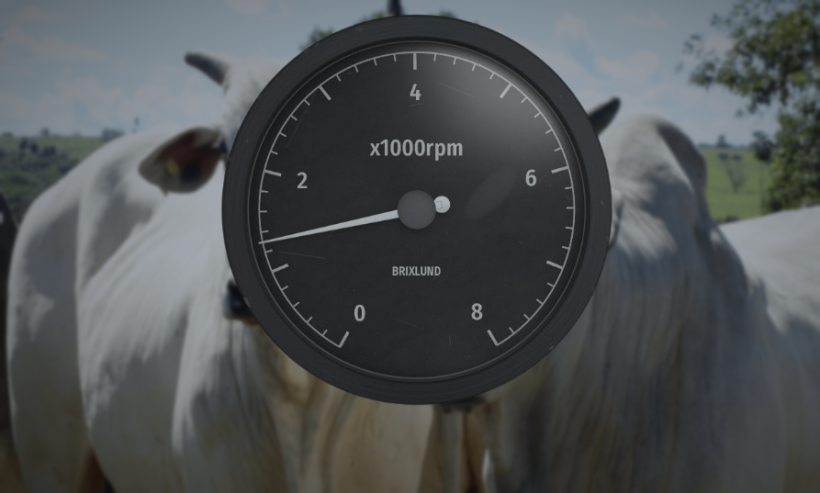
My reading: rpm 1300
